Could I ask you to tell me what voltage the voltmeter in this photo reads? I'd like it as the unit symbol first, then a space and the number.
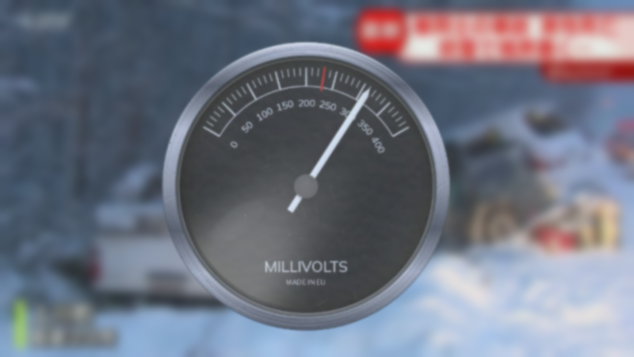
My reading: mV 310
